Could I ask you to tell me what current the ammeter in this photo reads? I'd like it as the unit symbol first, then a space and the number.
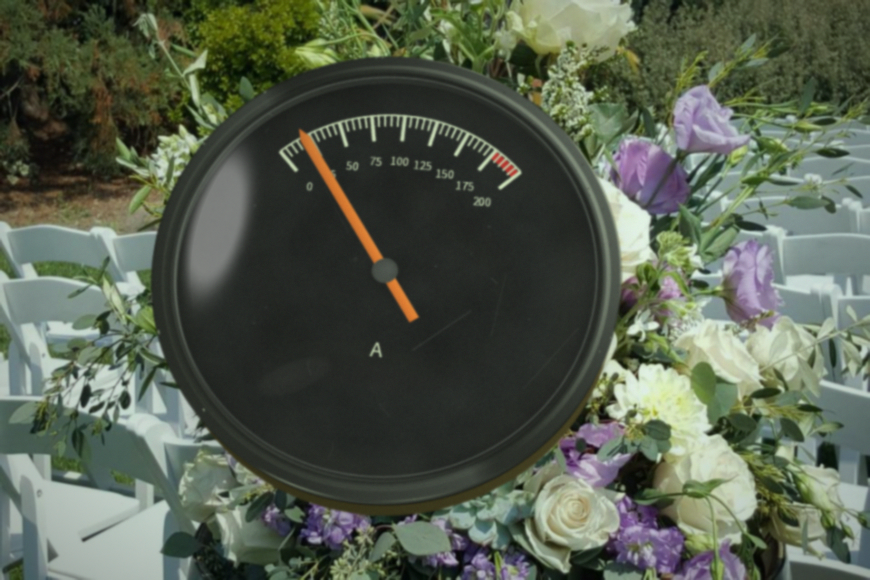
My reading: A 20
